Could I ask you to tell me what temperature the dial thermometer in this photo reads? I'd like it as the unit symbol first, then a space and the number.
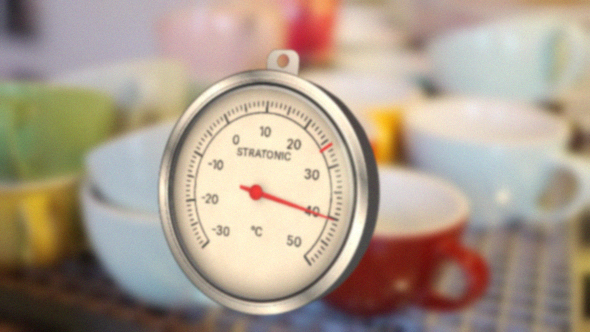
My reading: °C 40
